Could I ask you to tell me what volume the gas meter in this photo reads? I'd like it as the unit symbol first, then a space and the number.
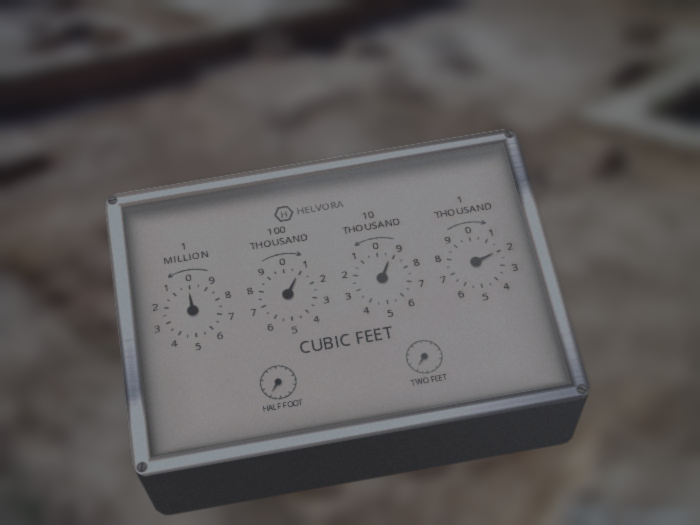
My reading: ft³ 9200
